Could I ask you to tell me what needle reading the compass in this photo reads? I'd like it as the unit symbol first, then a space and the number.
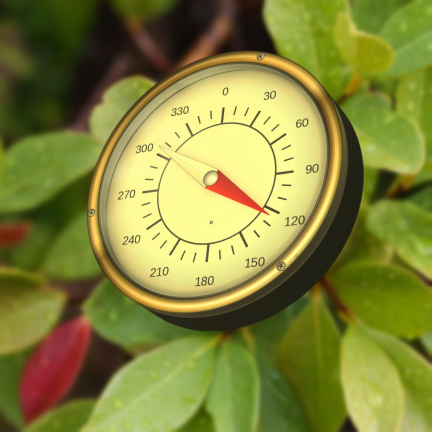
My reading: ° 125
